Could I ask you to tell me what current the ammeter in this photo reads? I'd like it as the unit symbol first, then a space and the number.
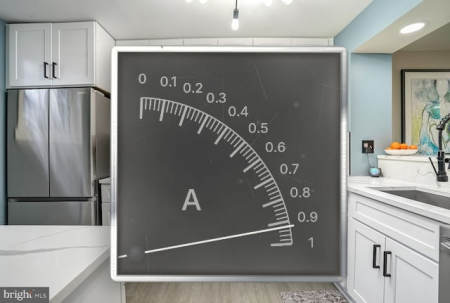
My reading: A 0.92
